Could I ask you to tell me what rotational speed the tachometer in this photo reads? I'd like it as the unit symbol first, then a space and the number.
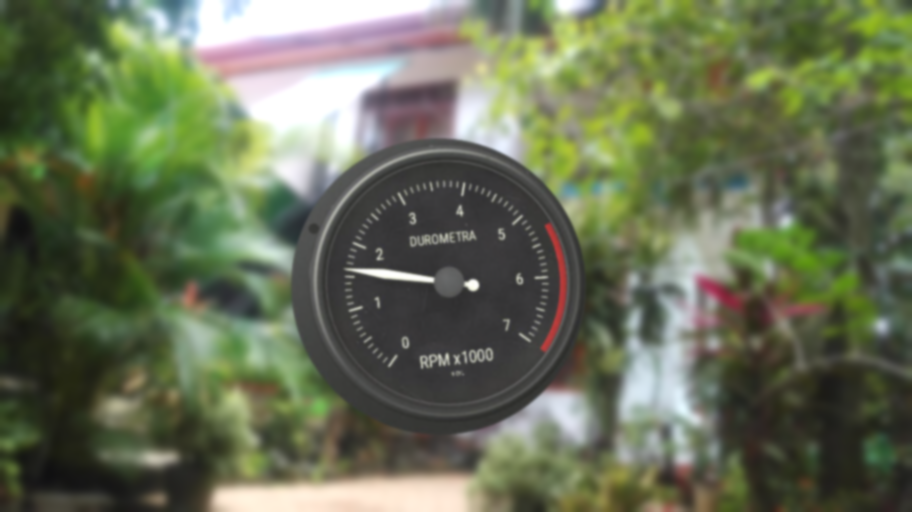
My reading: rpm 1600
